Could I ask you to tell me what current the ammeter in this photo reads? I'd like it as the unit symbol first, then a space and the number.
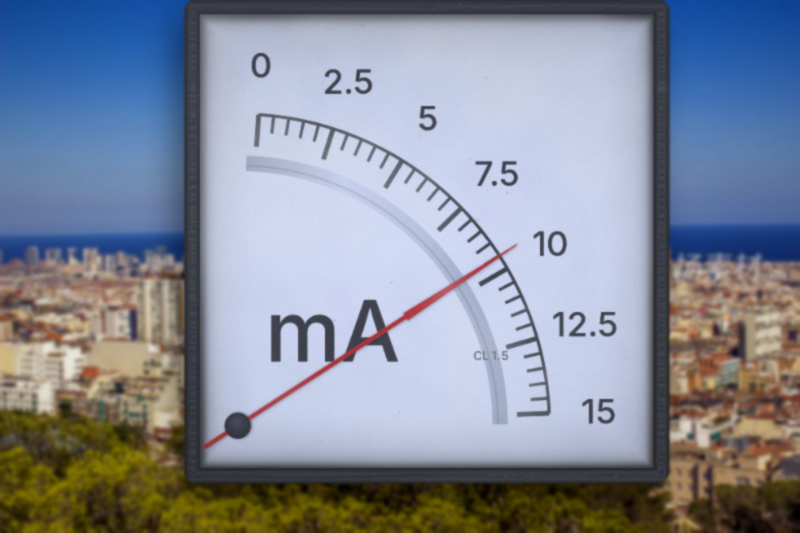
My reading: mA 9.5
